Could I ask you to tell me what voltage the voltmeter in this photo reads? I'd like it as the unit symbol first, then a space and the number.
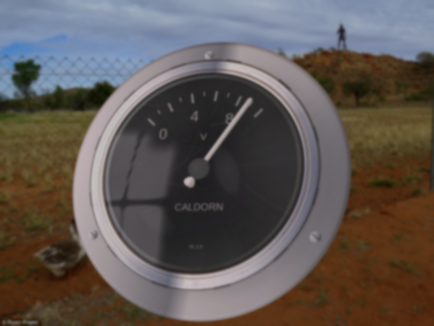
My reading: V 9
